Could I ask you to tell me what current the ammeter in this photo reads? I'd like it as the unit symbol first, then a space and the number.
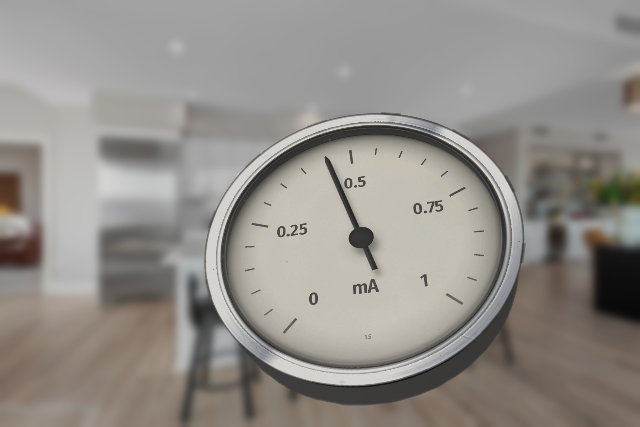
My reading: mA 0.45
